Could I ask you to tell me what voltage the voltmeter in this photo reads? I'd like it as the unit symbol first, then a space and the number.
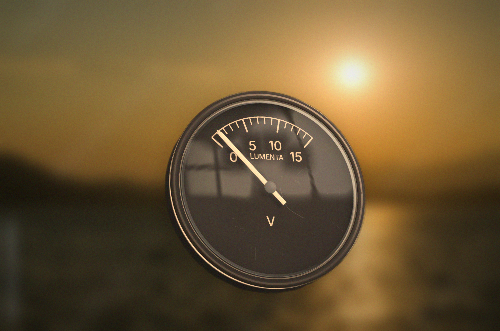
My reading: V 1
